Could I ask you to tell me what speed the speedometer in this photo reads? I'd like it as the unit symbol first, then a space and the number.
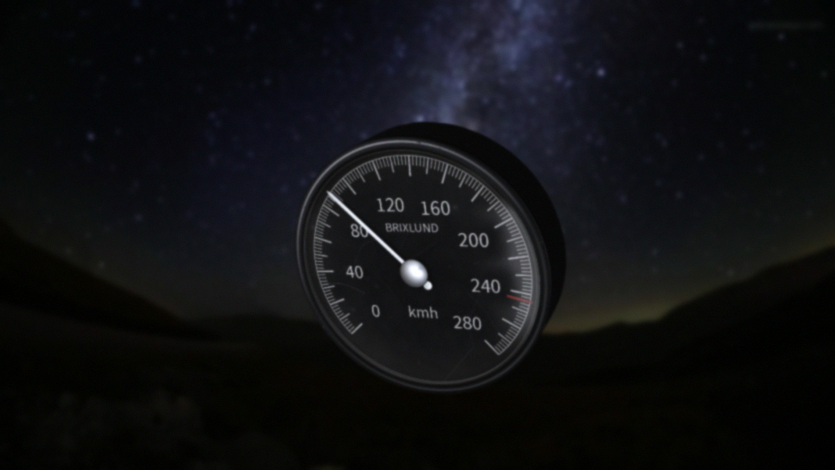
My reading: km/h 90
